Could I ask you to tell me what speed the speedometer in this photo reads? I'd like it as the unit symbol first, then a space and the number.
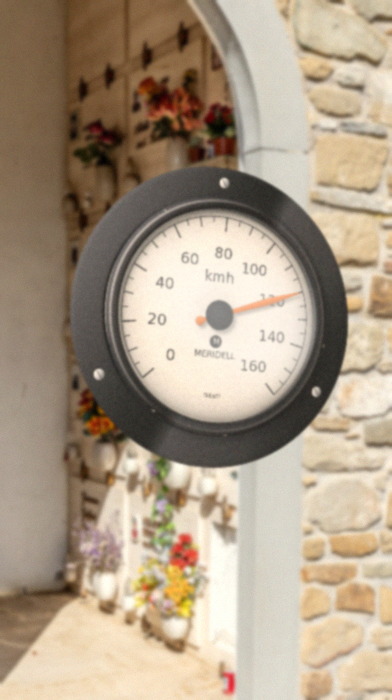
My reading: km/h 120
